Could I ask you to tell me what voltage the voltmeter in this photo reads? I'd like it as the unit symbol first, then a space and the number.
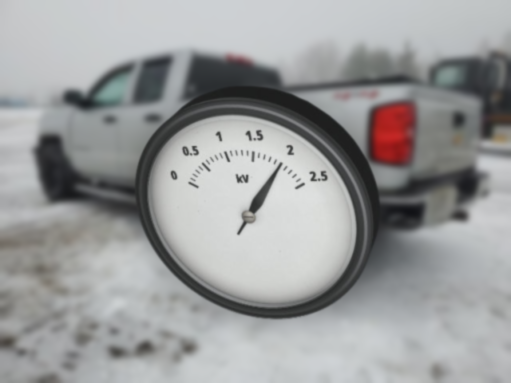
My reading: kV 2
